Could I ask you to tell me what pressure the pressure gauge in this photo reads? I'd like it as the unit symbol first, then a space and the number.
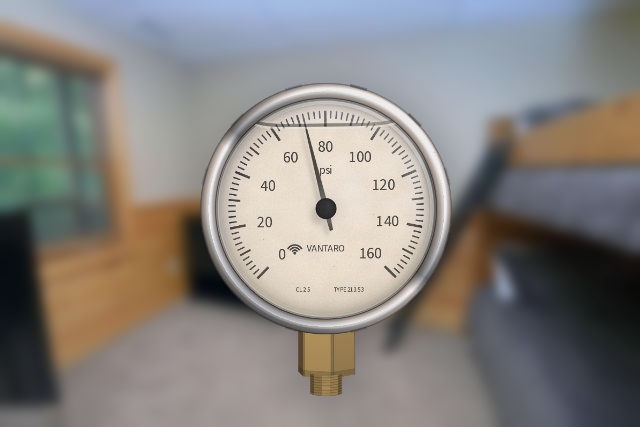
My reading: psi 72
